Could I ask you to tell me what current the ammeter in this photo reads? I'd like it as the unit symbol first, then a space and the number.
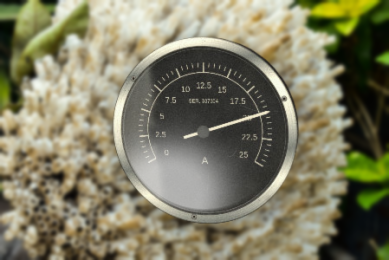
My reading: A 20
